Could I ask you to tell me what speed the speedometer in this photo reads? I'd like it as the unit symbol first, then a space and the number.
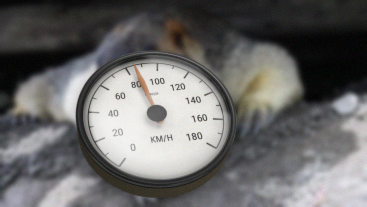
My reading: km/h 85
